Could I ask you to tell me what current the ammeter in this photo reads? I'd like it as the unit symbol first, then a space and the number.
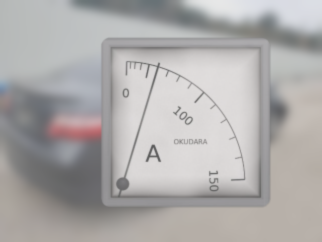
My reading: A 60
